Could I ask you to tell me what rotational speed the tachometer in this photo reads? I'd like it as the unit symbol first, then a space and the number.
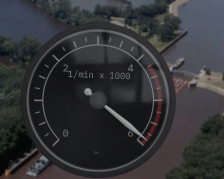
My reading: rpm 5875
